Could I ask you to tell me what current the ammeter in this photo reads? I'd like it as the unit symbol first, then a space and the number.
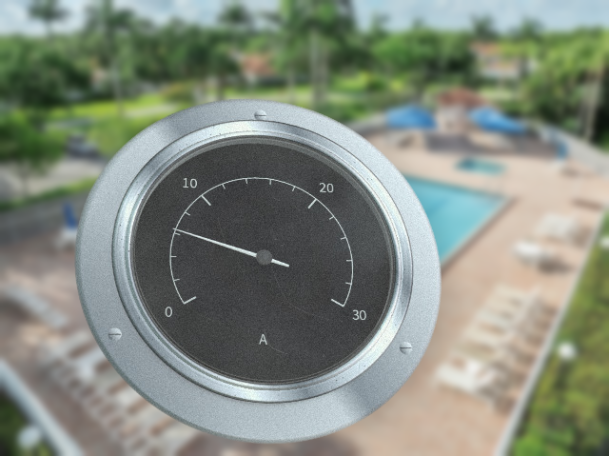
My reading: A 6
